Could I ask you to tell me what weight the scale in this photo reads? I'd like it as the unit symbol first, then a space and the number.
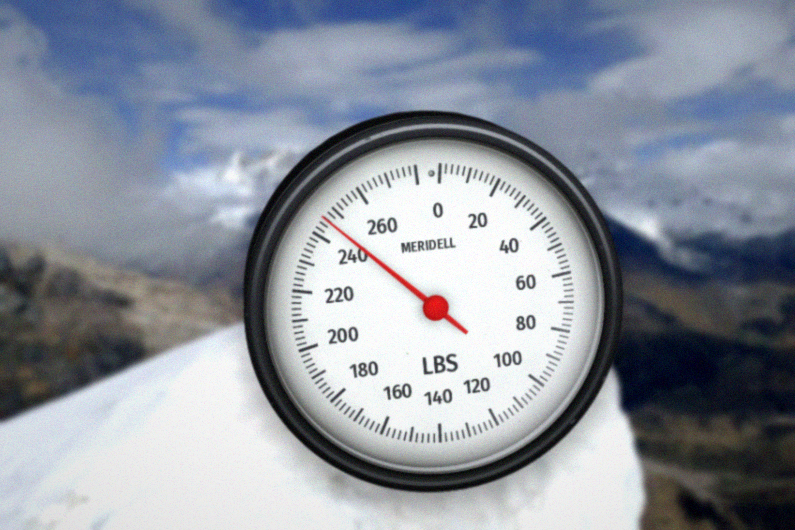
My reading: lb 246
